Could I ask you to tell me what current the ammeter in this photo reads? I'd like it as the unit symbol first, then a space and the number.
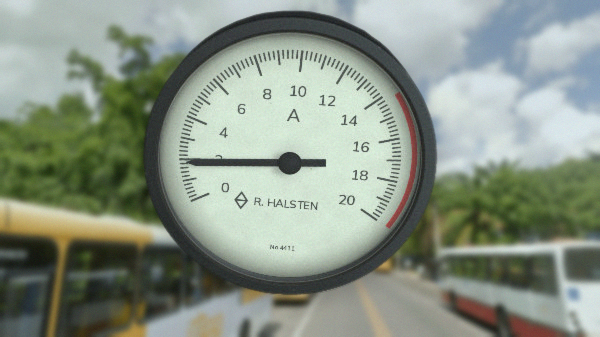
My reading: A 2
